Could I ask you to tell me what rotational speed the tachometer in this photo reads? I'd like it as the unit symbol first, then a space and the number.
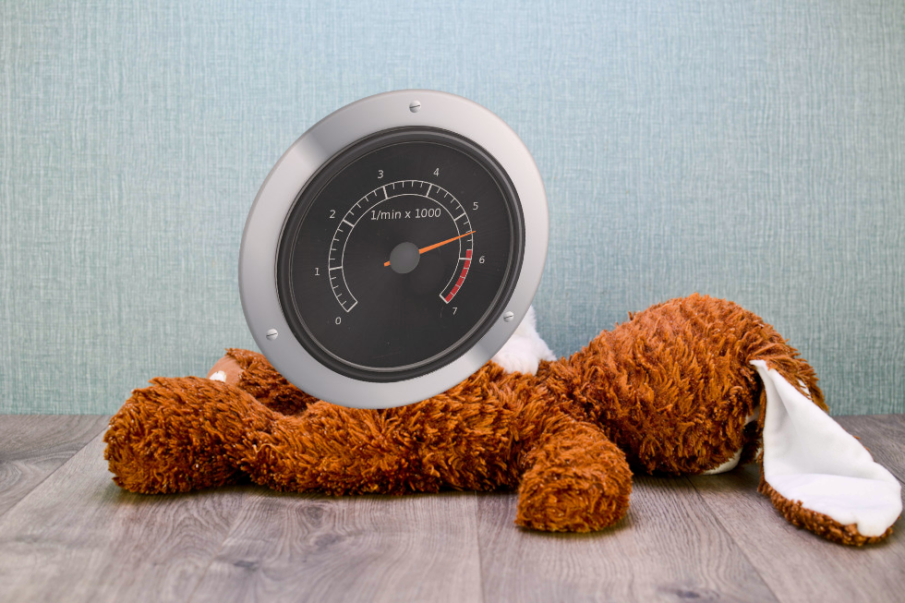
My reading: rpm 5400
